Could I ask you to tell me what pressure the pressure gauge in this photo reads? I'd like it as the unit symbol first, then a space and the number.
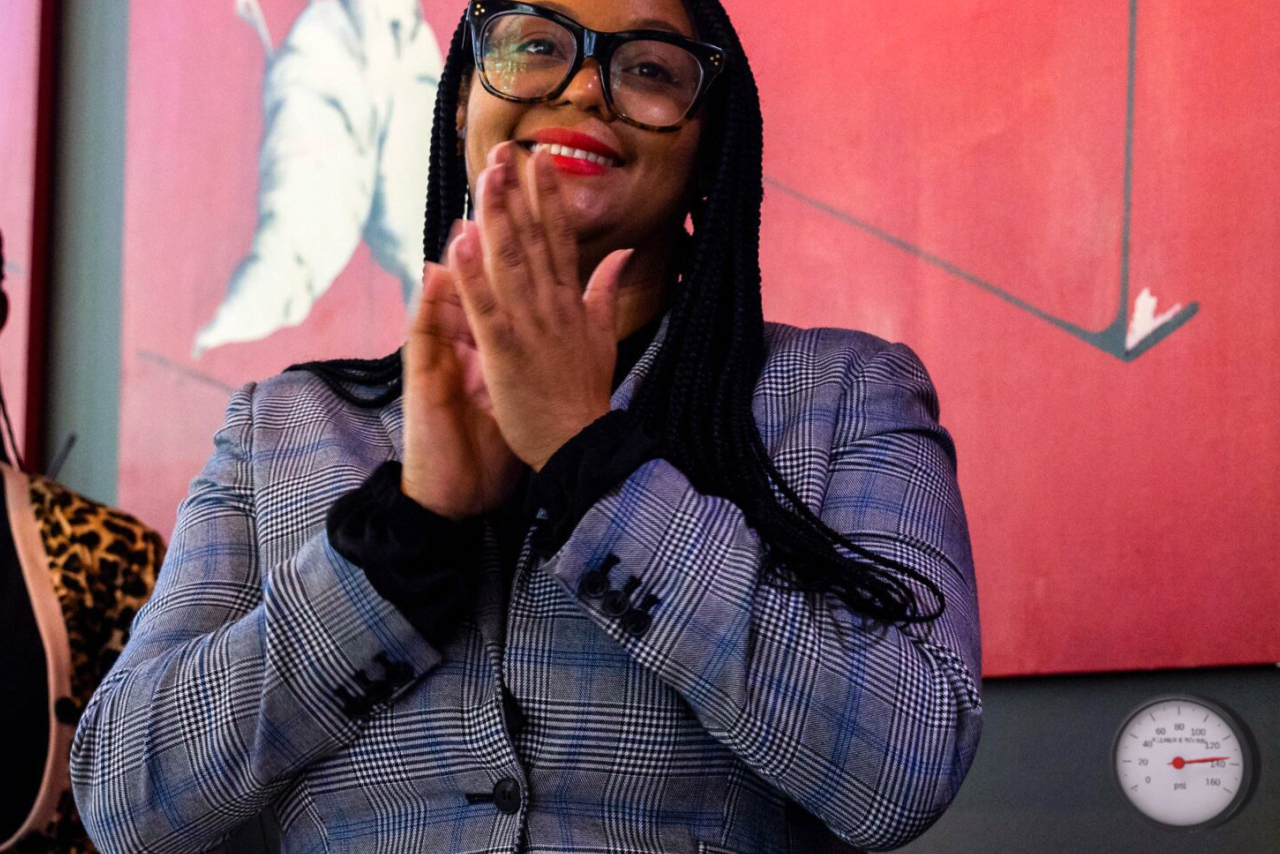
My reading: psi 135
